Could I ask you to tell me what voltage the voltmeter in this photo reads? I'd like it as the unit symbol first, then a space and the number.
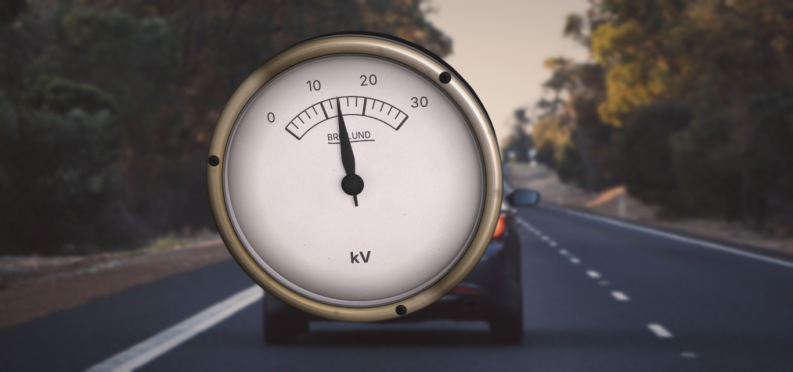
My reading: kV 14
